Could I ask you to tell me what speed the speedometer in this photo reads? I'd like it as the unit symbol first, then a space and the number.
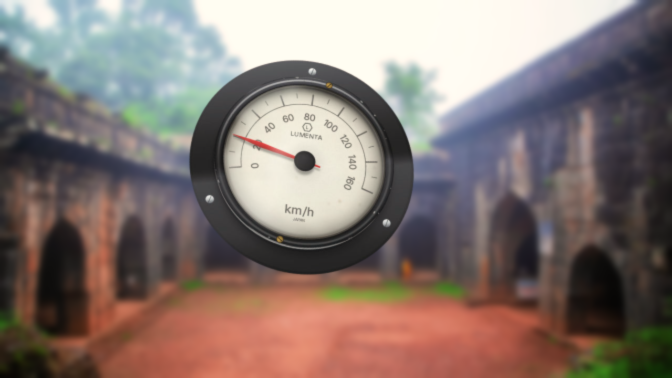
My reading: km/h 20
